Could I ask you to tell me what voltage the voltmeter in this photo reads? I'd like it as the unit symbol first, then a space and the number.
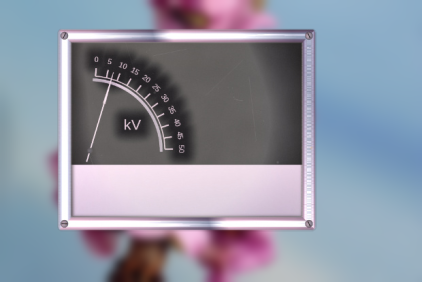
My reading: kV 7.5
